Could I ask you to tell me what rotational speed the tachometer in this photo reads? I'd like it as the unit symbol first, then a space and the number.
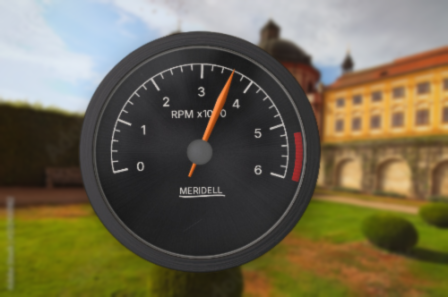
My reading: rpm 3600
